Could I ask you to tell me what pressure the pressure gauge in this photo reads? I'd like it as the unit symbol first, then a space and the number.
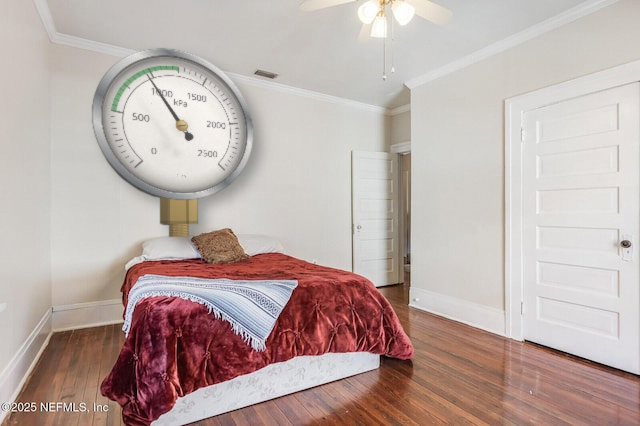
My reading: kPa 950
